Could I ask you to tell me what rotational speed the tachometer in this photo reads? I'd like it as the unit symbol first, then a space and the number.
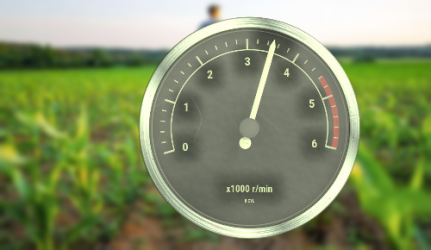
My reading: rpm 3500
